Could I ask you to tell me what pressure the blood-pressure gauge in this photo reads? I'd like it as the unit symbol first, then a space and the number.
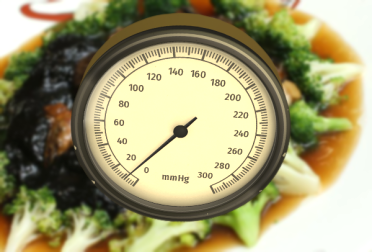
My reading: mmHg 10
